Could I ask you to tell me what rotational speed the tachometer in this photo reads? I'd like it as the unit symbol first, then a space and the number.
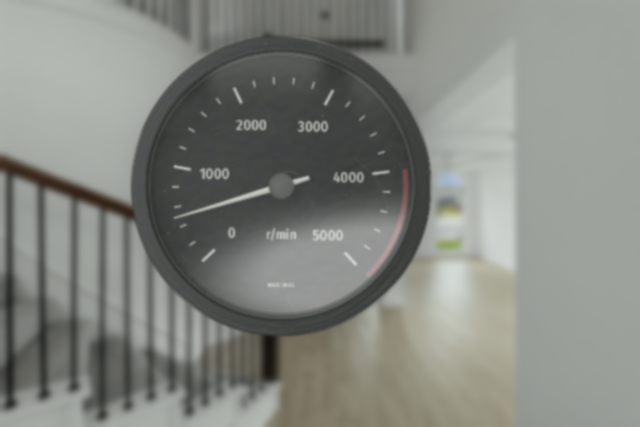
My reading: rpm 500
